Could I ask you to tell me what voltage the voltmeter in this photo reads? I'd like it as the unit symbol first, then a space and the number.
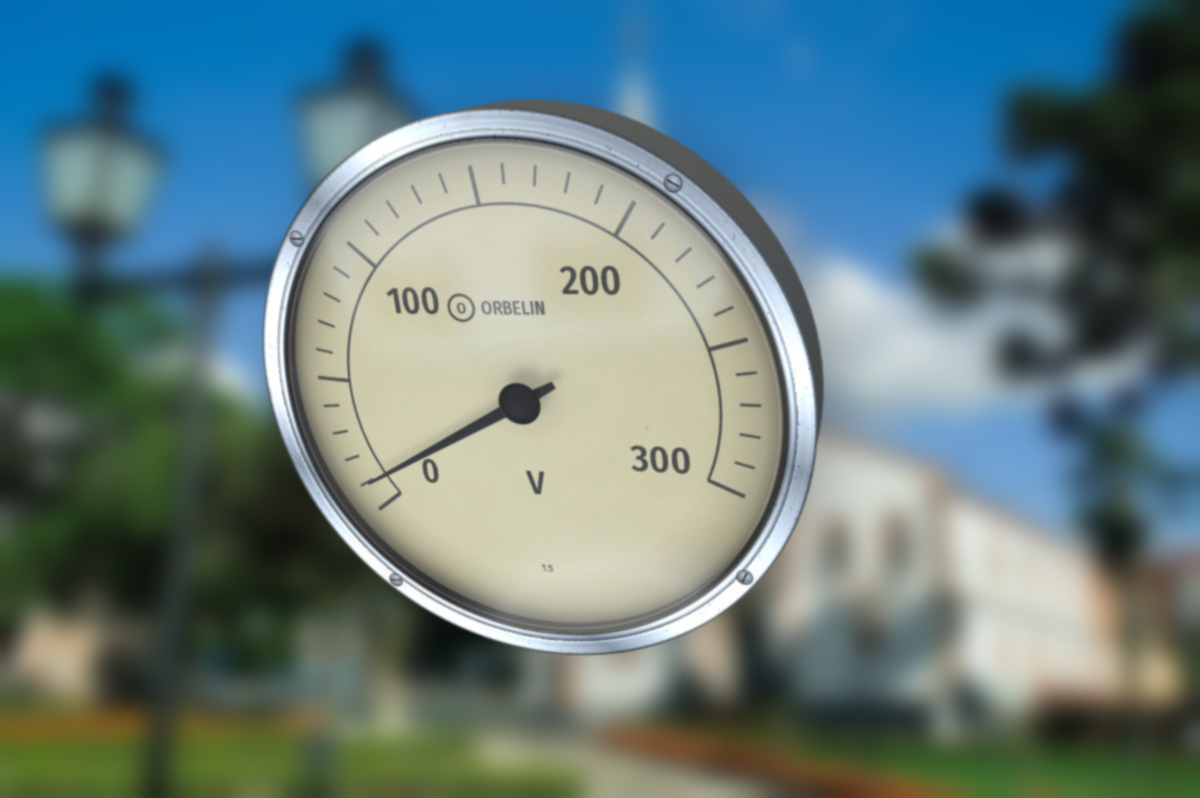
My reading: V 10
